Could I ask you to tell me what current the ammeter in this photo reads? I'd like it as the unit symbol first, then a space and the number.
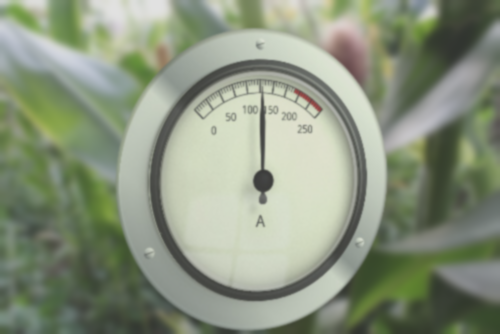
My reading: A 125
